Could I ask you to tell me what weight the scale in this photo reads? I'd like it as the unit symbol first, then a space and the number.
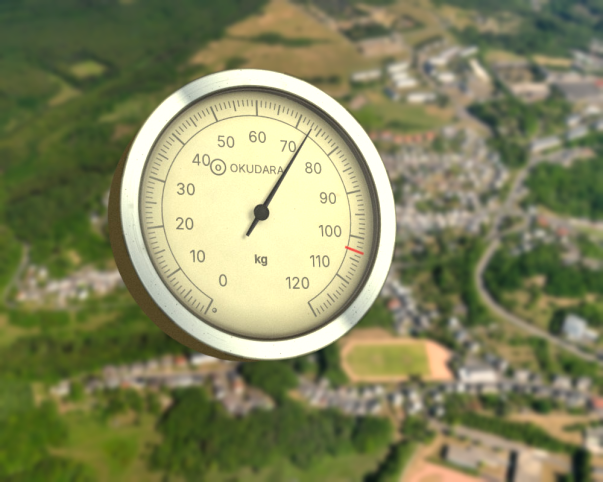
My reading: kg 73
